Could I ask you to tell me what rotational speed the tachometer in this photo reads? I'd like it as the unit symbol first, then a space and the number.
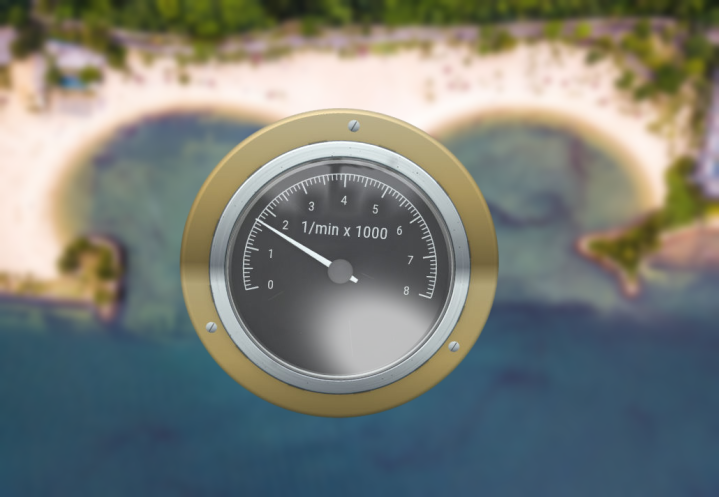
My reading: rpm 1700
